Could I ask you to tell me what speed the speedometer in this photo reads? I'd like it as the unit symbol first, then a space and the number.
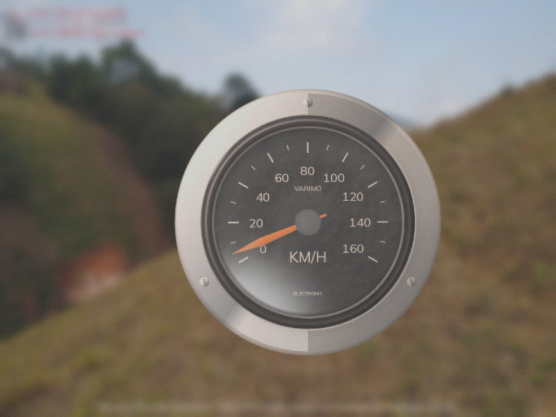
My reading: km/h 5
